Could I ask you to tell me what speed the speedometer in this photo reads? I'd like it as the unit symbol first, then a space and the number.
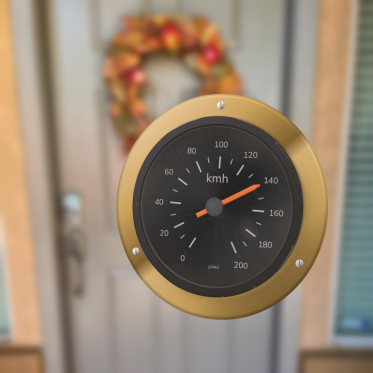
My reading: km/h 140
